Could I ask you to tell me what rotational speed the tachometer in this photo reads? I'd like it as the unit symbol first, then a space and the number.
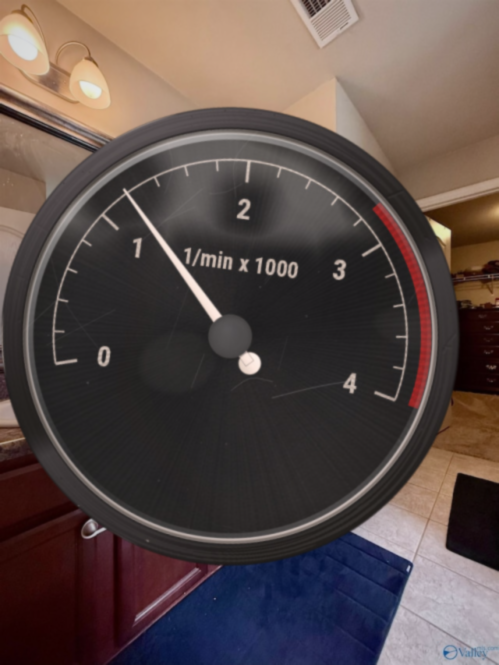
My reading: rpm 1200
